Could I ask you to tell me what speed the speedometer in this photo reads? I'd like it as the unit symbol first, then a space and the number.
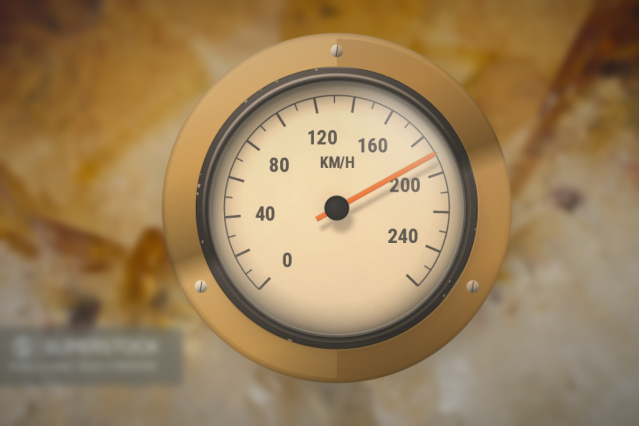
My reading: km/h 190
